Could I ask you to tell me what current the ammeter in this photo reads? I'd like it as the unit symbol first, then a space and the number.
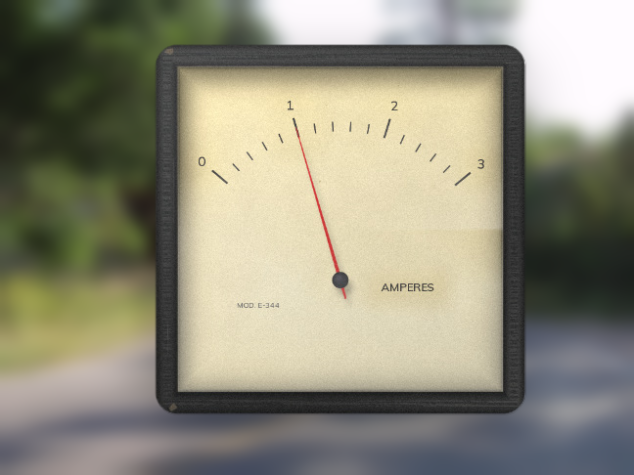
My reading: A 1
